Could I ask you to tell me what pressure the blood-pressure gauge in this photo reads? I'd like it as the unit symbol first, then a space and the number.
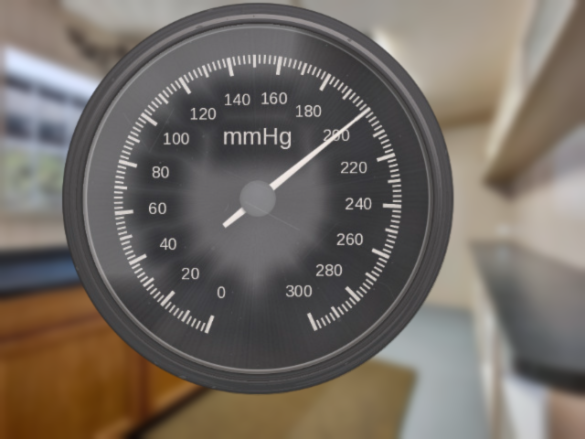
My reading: mmHg 200
